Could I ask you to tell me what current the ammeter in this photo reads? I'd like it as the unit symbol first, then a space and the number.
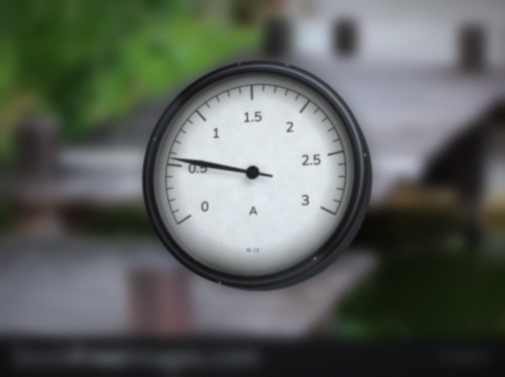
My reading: A 0.55
